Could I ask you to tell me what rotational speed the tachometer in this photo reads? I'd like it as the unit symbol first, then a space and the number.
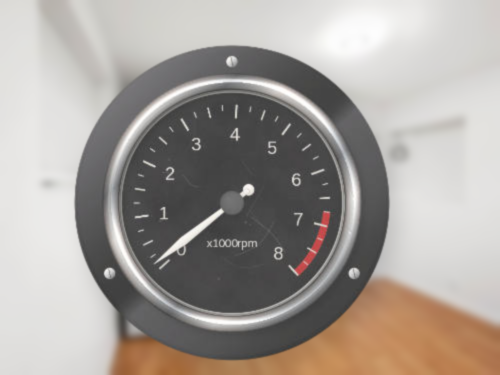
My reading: rpm 125
